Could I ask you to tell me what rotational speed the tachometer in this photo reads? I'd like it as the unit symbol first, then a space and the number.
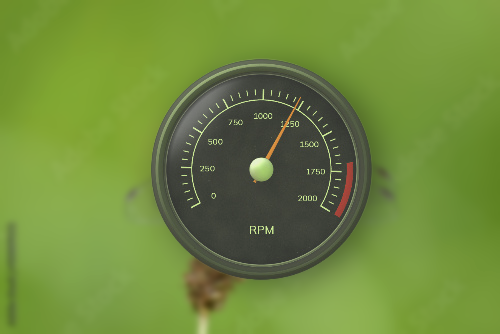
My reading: rpm 1225
